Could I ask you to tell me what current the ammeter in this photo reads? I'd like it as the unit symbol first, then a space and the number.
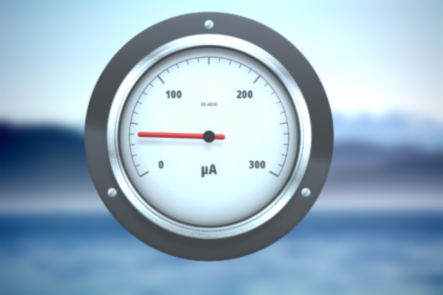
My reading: µA 40
